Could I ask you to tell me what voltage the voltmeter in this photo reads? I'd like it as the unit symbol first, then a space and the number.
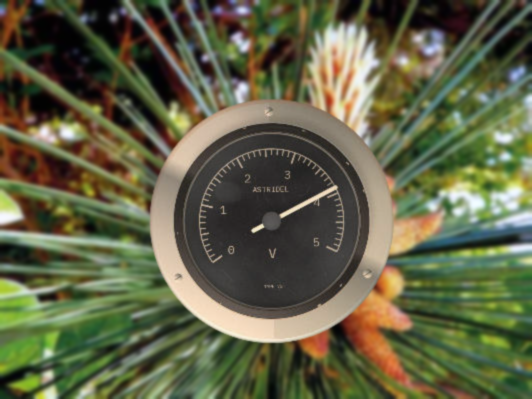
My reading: V 3.9
